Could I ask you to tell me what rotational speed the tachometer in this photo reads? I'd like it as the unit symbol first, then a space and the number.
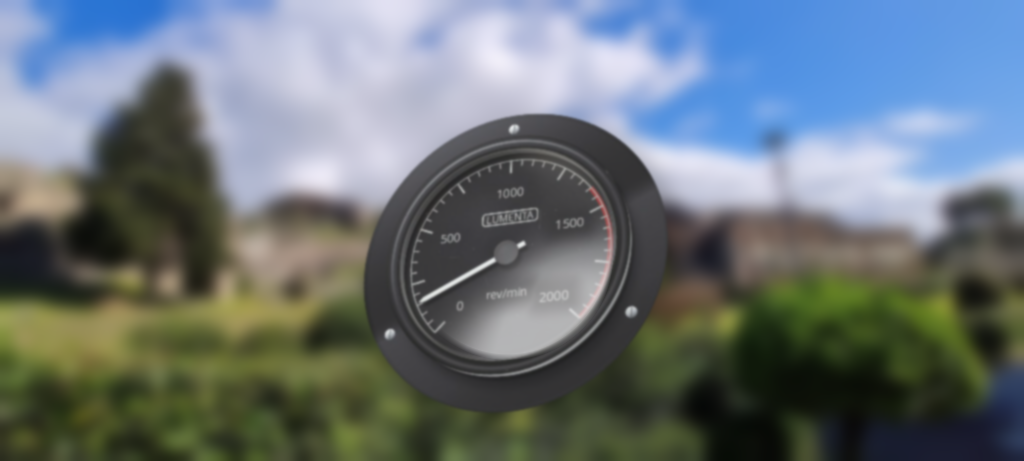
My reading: rpm 150
